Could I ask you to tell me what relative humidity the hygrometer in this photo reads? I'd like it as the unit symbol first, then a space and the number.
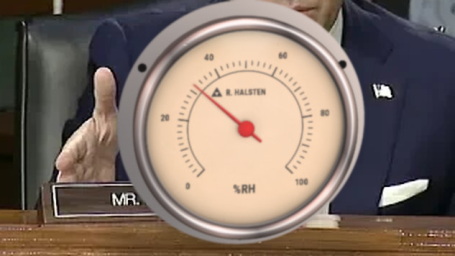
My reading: % 32
